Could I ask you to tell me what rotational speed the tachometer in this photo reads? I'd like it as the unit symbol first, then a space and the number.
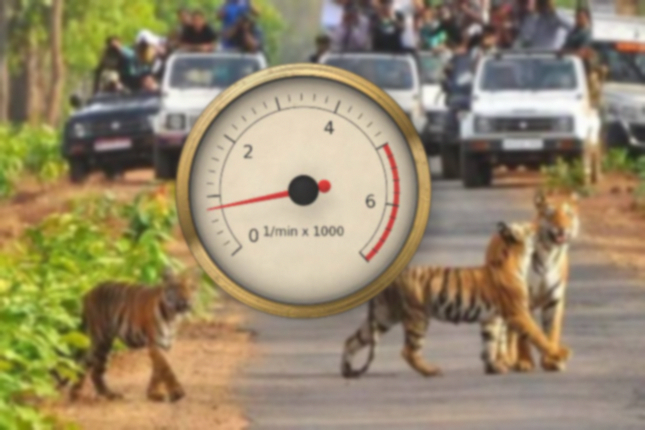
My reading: rpm 800
